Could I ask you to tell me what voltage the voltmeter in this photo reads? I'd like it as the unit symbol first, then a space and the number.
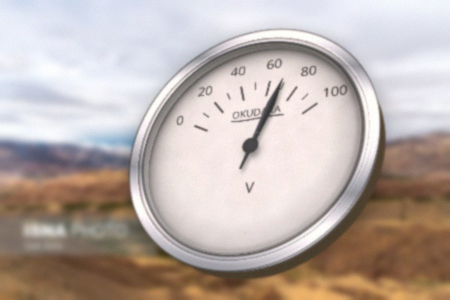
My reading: V 70
